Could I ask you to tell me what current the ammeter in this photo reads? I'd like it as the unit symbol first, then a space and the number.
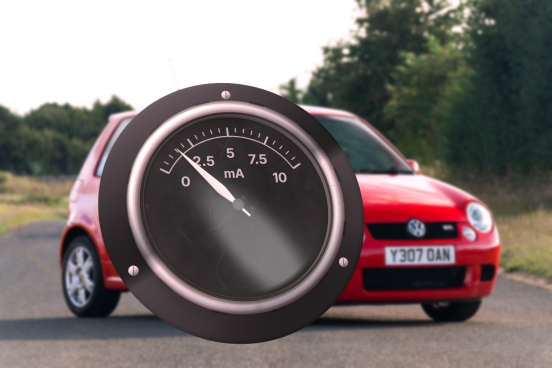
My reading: mA 1.5
